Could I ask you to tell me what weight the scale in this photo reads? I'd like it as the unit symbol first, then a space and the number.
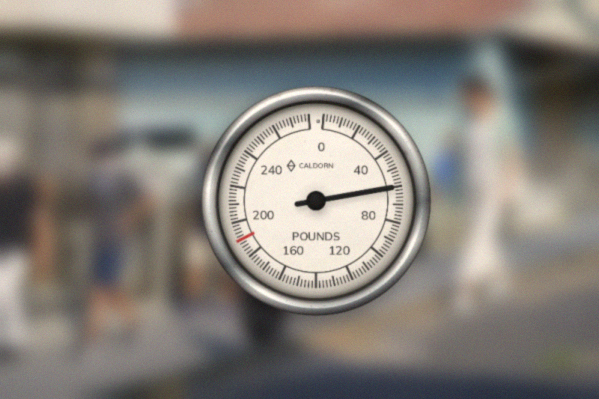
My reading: lb 60
